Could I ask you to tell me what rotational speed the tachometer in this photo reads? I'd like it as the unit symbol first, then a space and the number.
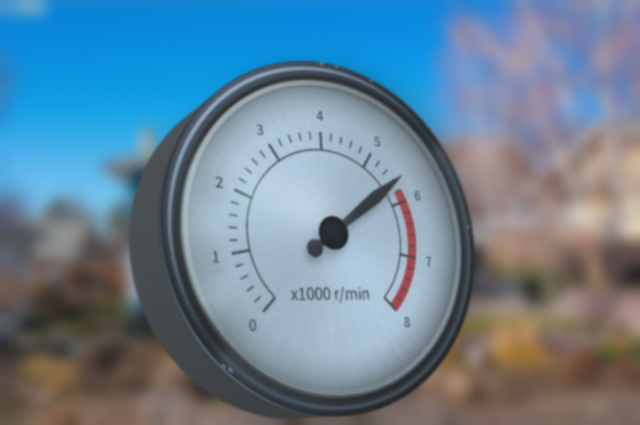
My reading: rpm 5600
